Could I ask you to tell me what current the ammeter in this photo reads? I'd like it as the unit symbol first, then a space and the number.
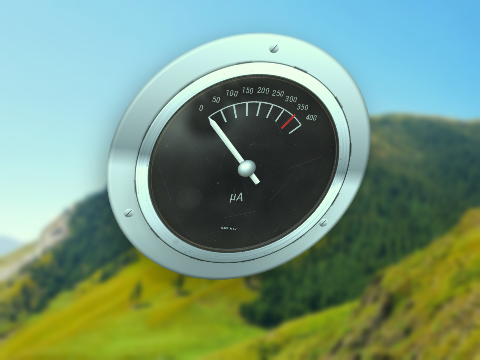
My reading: µA 0
